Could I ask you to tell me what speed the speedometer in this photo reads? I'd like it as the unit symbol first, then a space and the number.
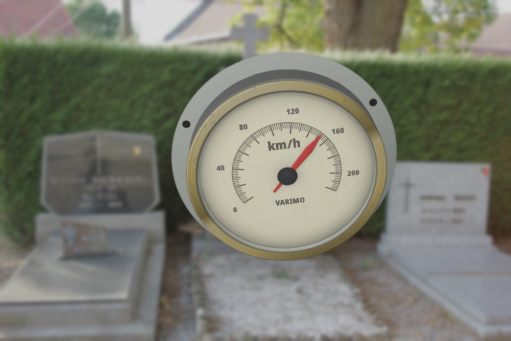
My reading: km/h 150
